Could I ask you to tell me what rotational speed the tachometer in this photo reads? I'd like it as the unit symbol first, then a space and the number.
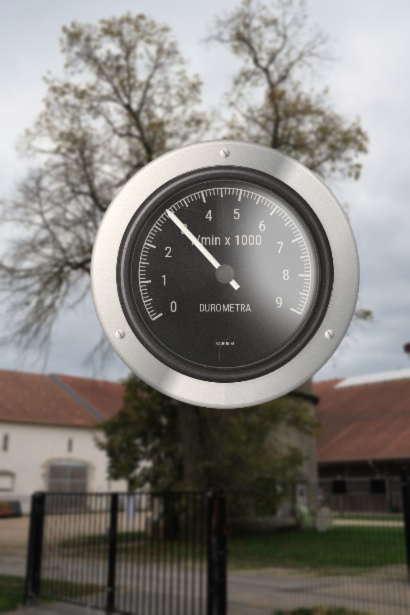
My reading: rpm 3000
